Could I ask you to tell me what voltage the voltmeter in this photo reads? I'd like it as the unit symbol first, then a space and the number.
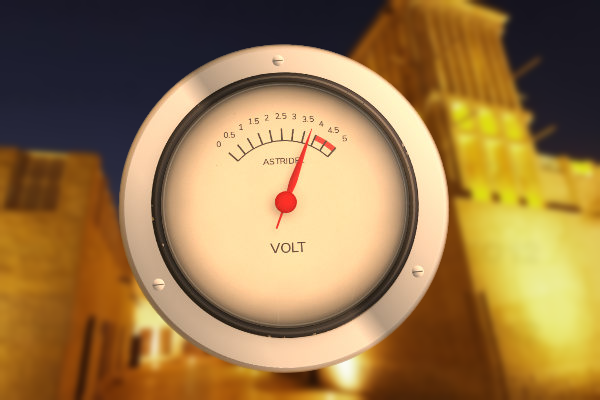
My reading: V 3.75
